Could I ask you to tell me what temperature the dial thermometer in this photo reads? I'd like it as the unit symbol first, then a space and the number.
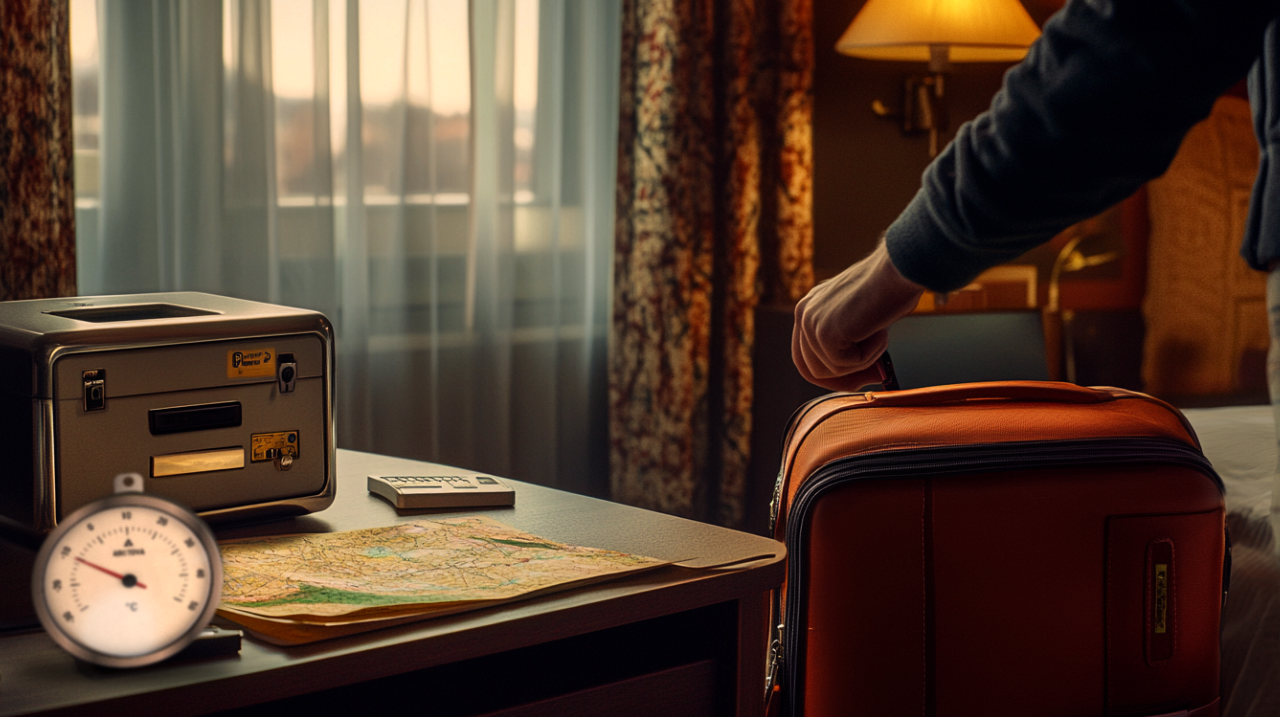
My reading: °C -10
